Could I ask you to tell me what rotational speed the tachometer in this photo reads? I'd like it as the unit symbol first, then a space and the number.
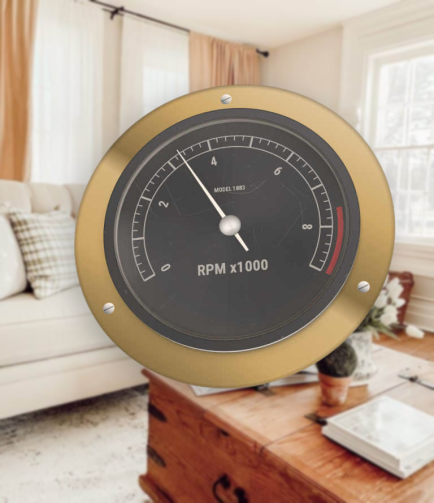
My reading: rpm 3300
